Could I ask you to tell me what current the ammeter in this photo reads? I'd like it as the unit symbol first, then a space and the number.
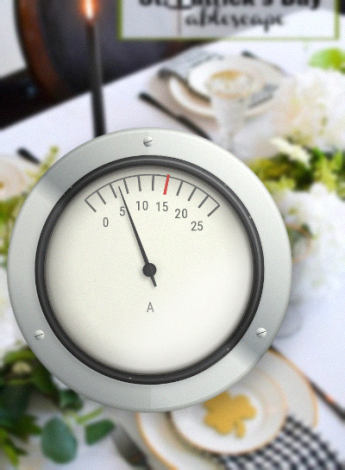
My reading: A 6.25
